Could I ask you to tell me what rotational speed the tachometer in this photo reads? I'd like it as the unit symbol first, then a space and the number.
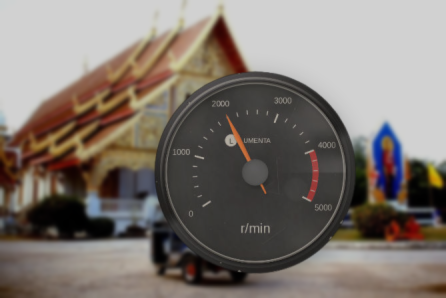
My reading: rpm 2000
